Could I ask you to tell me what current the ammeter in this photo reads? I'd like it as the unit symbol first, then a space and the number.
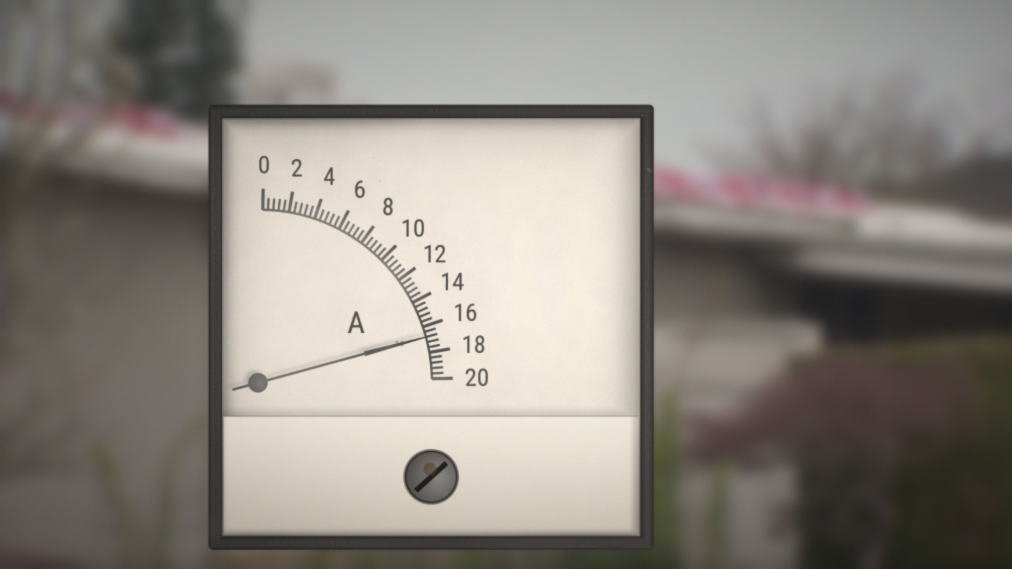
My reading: A 16.8
